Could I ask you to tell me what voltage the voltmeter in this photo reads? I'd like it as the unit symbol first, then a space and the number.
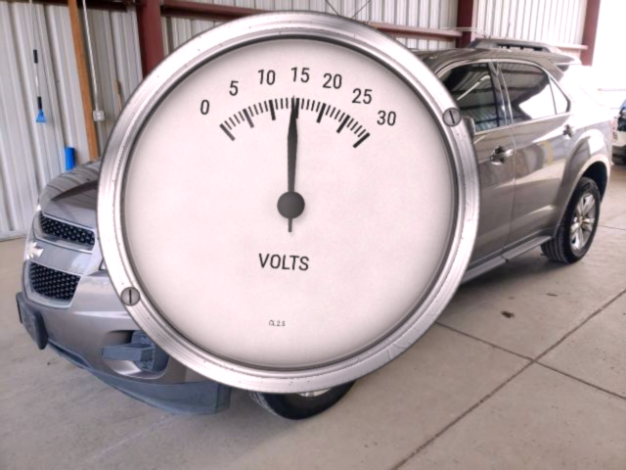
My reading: V 14
